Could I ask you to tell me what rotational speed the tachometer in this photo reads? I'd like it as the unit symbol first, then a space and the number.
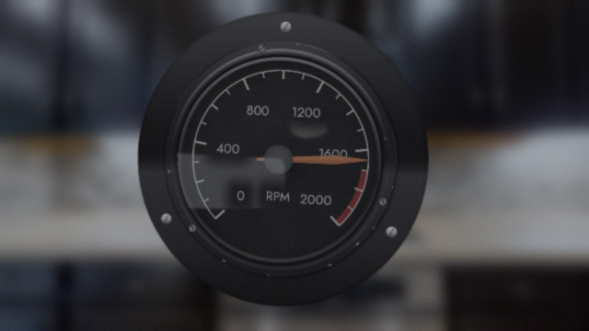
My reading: rpm 1650
